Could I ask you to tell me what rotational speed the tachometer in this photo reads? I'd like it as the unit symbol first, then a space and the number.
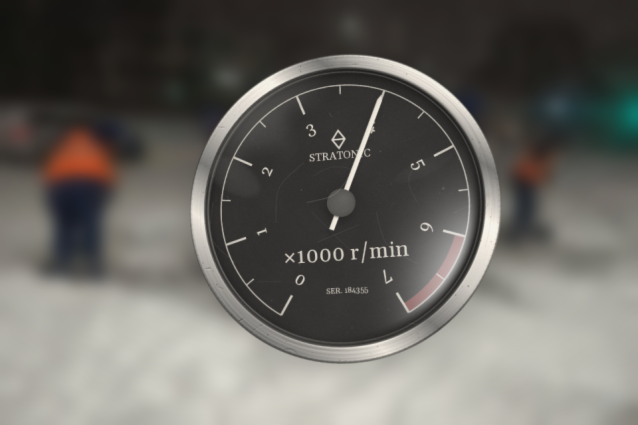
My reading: rpm 4000
